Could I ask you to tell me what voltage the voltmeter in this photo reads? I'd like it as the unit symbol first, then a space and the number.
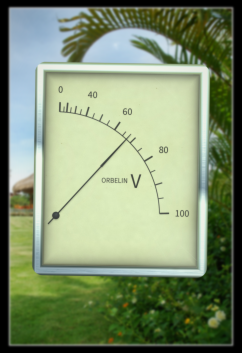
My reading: V 67.5
